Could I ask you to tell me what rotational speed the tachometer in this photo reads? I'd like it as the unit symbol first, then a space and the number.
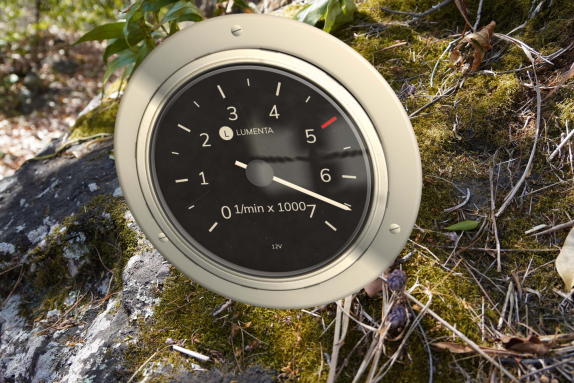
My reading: rpm 6500
